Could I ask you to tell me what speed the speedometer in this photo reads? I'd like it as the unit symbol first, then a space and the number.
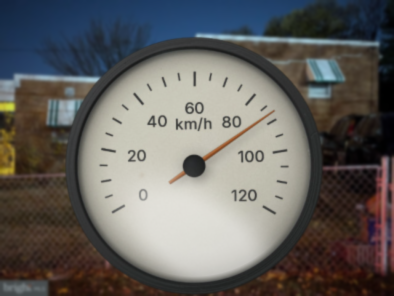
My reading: km/h 87.5
